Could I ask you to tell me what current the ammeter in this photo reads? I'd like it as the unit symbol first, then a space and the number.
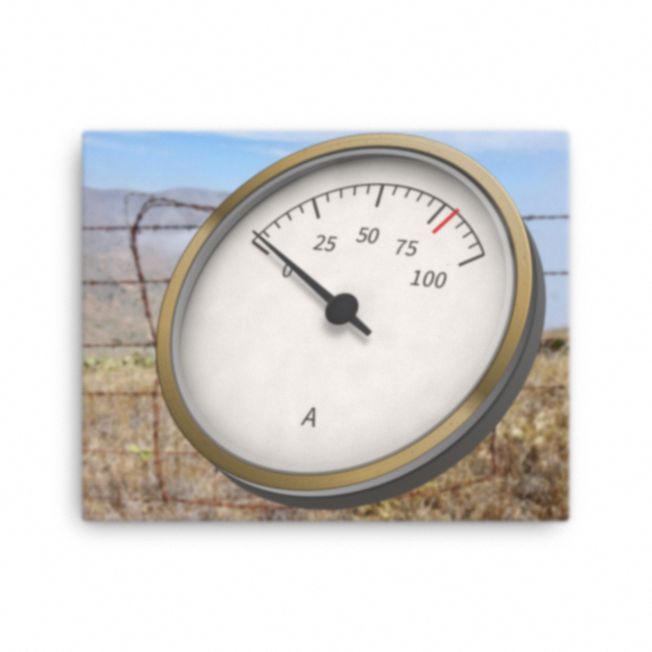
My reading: A 2.5
